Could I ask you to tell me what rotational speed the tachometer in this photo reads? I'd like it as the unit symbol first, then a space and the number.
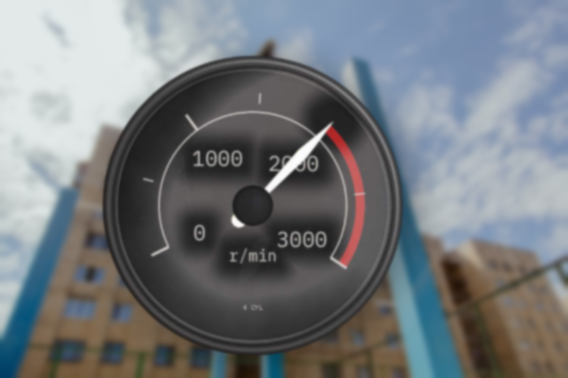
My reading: rpm 2000
